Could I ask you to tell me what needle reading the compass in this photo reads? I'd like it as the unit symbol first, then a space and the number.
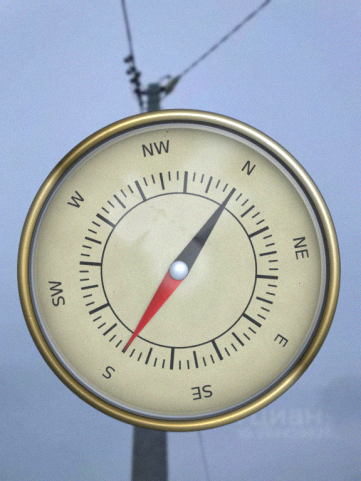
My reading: ° 180
